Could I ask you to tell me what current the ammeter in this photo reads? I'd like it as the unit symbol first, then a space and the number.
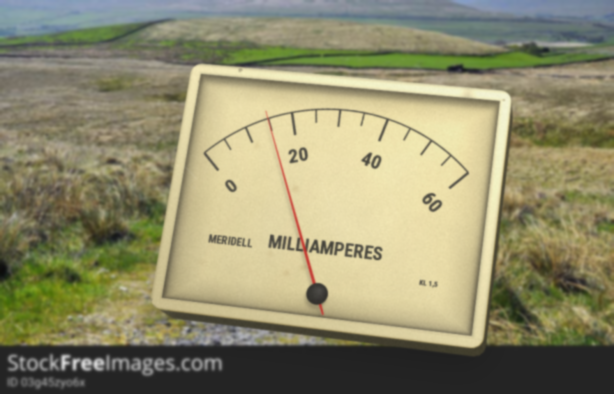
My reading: mA 15
